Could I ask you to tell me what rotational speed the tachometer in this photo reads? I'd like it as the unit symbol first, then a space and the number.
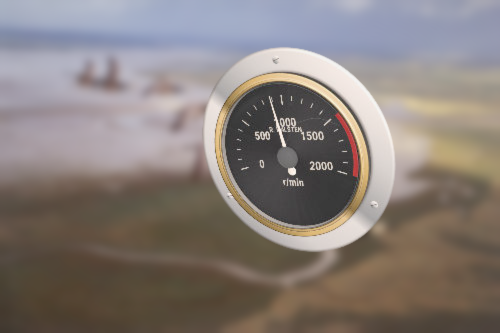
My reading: rpm 900
